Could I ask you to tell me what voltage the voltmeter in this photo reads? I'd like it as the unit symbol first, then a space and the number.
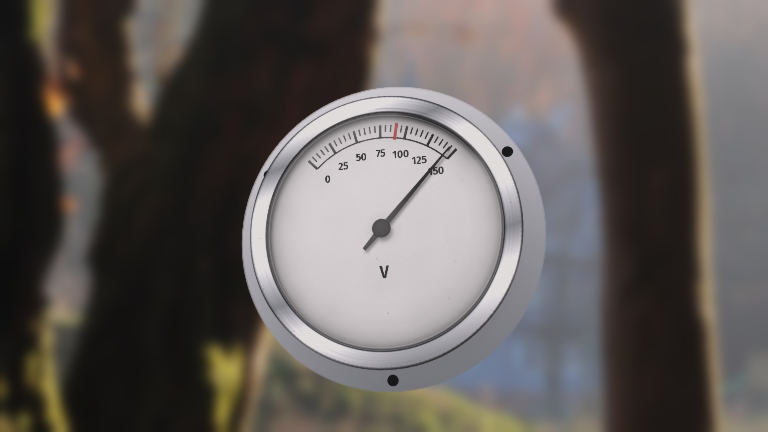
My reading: V 145
